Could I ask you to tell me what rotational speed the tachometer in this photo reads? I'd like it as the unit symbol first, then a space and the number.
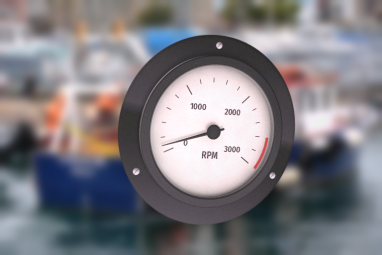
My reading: rpm 100
